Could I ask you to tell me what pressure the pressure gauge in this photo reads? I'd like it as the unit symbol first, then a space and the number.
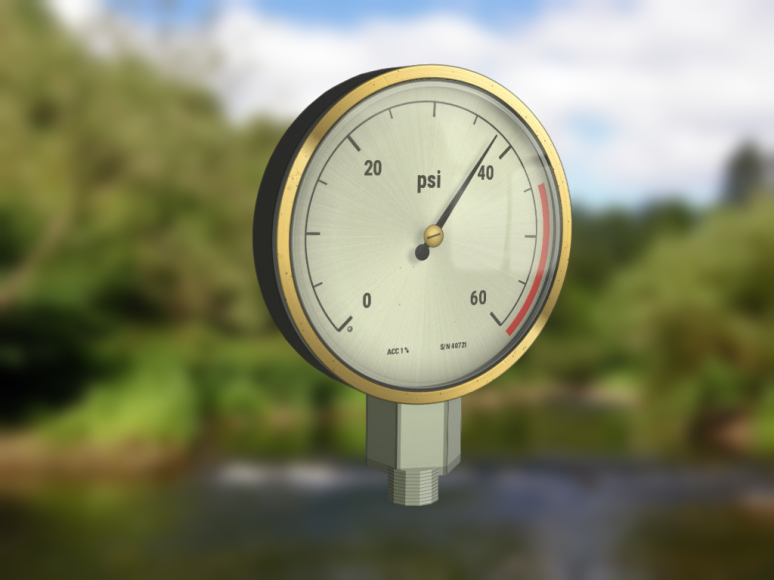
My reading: psi 37.5
